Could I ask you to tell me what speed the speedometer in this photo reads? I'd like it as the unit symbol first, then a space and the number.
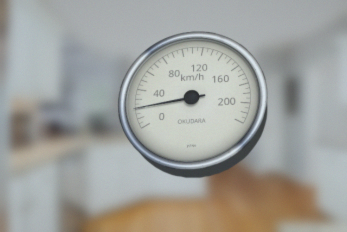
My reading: km/h 20
